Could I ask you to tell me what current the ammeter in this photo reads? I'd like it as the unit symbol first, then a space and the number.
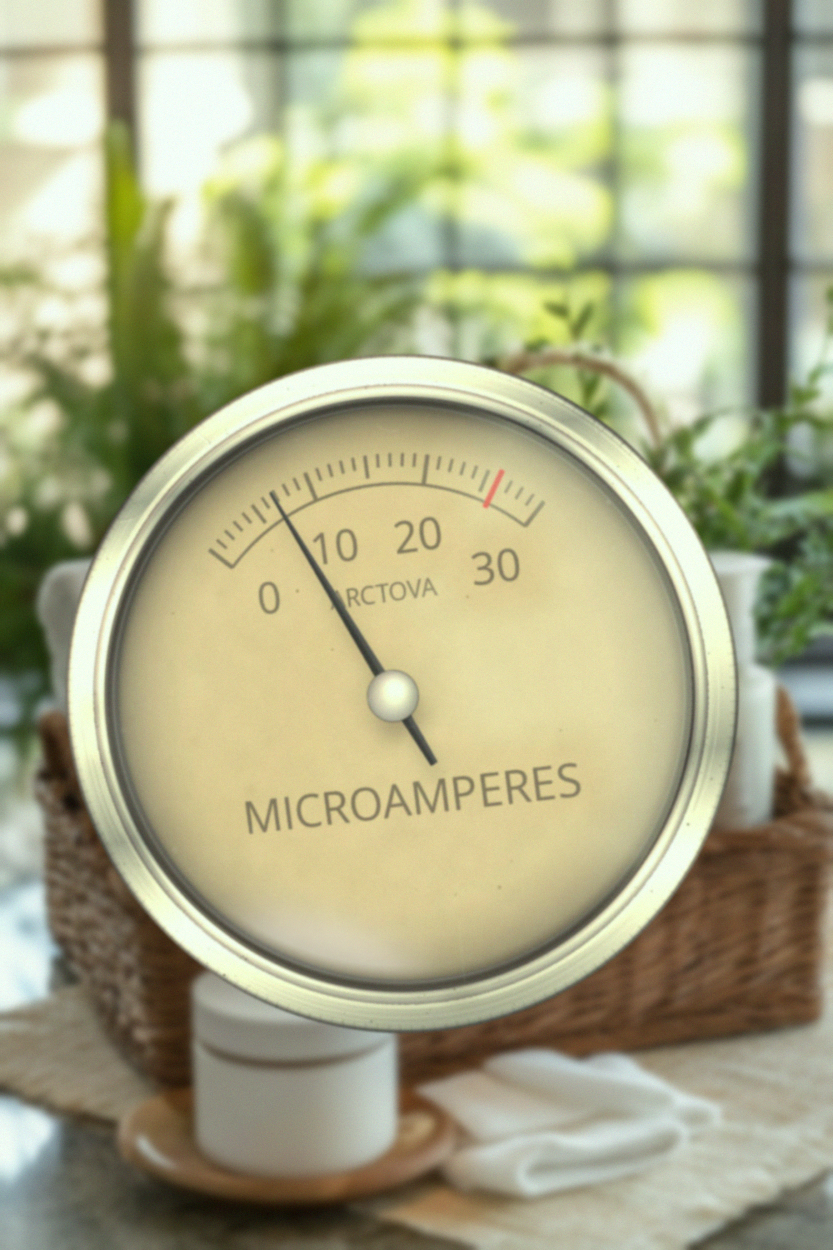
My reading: µA 7
